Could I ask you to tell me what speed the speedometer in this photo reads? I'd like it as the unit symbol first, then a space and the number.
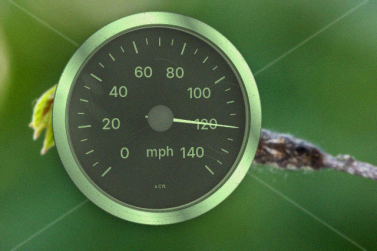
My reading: mph 120
